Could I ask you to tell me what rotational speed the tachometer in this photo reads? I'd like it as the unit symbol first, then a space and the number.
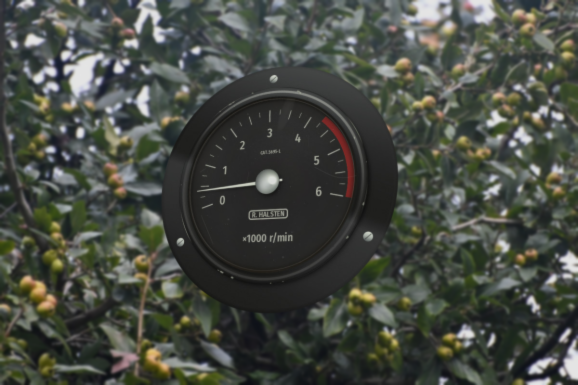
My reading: rpm 375
